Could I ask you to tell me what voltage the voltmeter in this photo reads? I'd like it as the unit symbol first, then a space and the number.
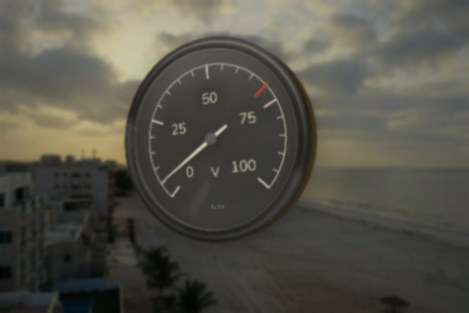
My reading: V 5
